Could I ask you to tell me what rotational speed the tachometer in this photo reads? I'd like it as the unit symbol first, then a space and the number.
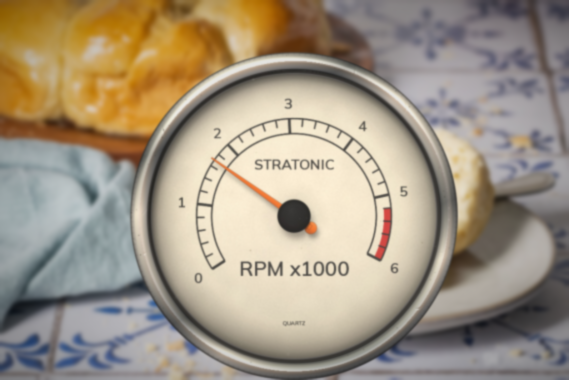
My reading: rpm 1700
